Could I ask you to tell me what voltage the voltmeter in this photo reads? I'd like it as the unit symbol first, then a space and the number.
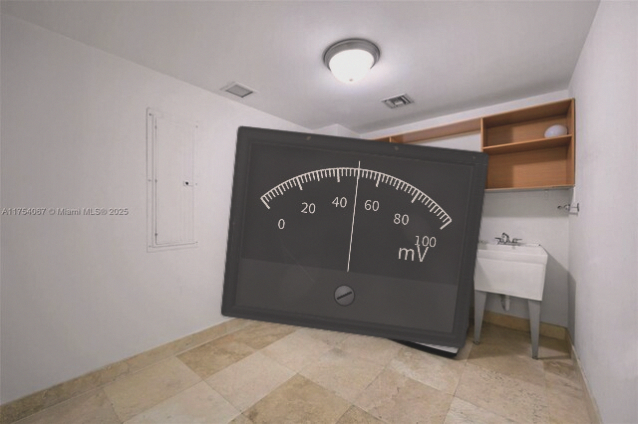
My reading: mV 50
